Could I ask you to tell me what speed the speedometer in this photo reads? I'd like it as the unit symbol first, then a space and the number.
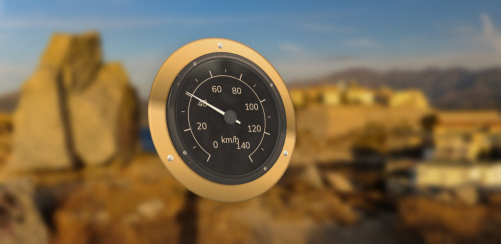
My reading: km/h 40
